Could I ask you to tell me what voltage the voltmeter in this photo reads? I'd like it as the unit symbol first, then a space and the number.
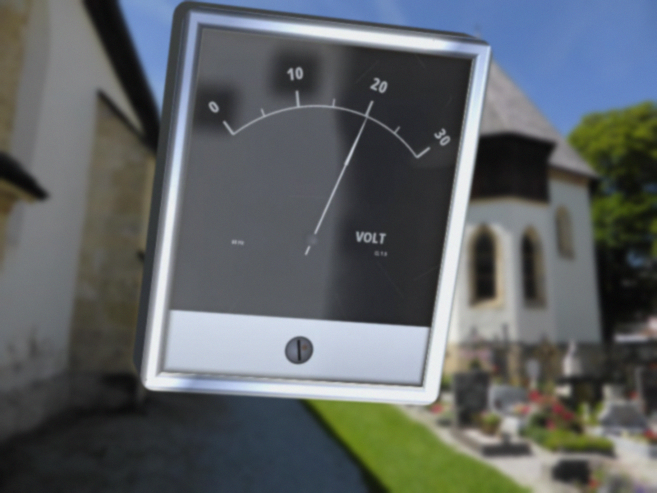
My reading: V 20
